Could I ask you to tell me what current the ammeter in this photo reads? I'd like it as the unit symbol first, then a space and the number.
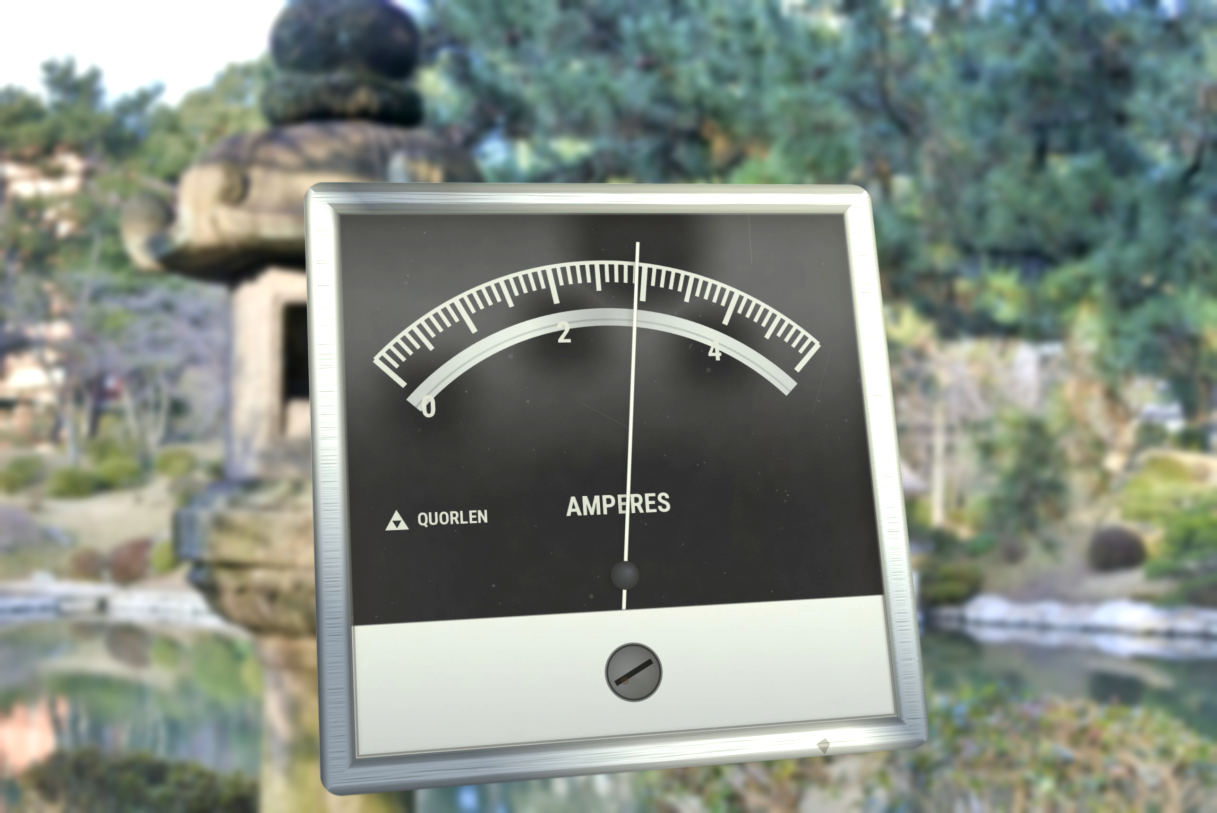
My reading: A 2.9
